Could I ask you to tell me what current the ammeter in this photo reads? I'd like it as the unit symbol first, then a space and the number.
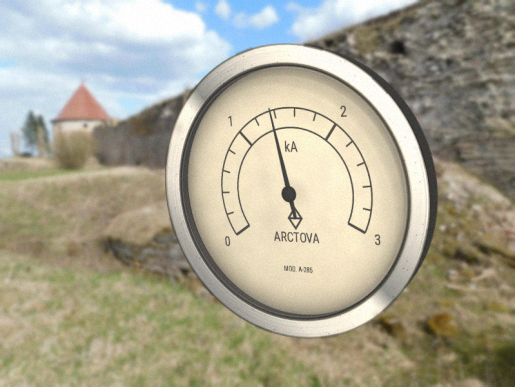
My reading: kA 1.4
